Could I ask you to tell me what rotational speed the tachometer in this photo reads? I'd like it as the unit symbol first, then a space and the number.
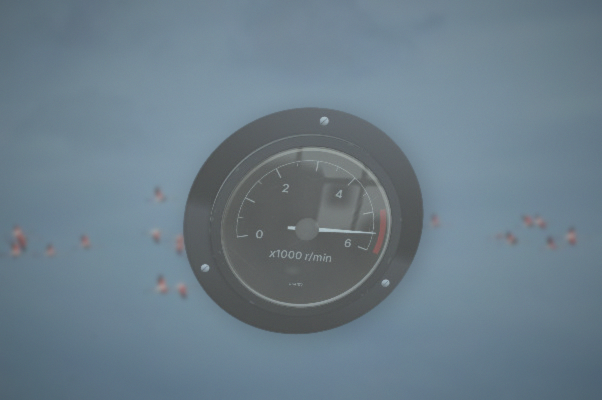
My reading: rpm 5500
